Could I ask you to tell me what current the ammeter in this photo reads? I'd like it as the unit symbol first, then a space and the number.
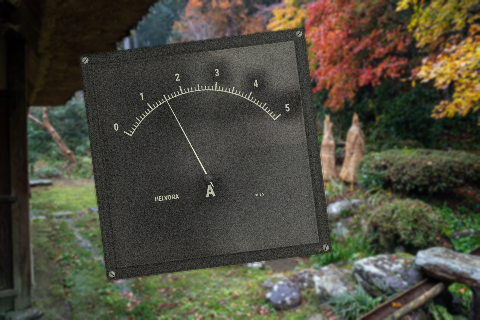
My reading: A 1.5
